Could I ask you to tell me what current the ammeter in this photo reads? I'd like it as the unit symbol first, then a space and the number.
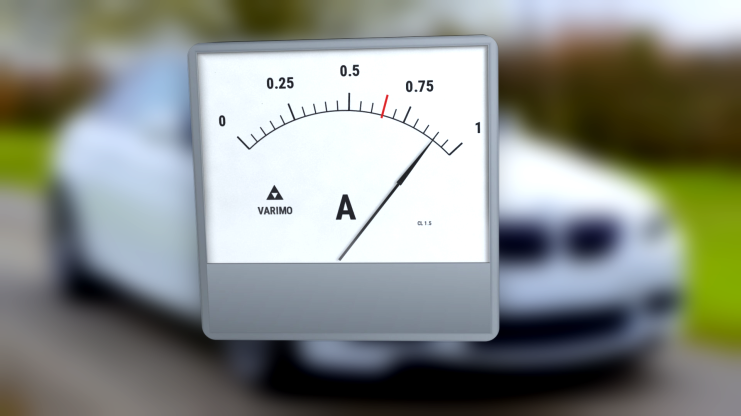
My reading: A 0.9
